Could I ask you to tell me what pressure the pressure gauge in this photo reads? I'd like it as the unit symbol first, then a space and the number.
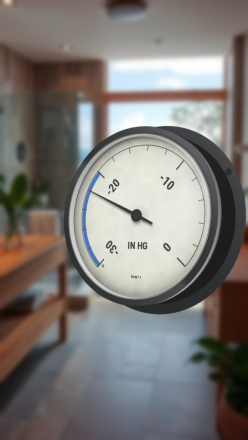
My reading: inHg -22
